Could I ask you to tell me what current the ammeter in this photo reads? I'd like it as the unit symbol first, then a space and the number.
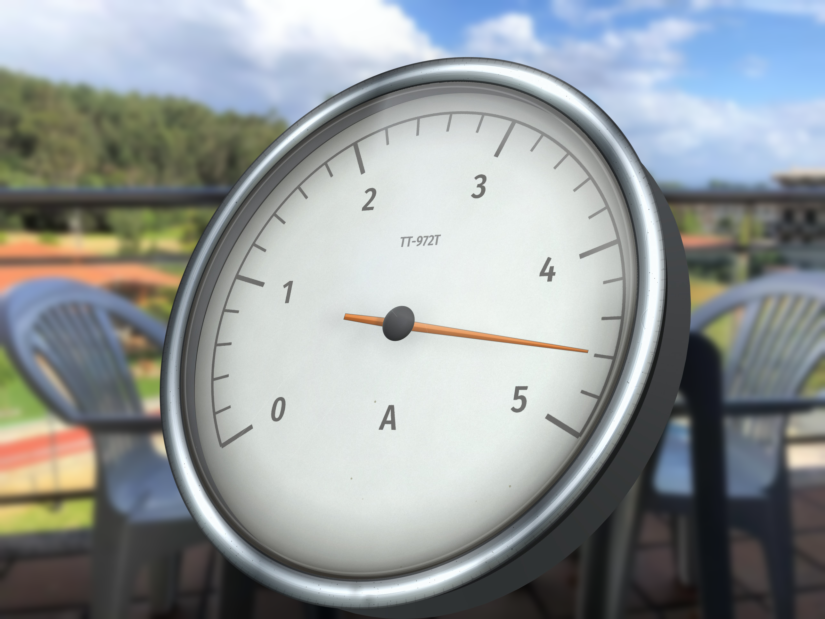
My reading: A 4.6
